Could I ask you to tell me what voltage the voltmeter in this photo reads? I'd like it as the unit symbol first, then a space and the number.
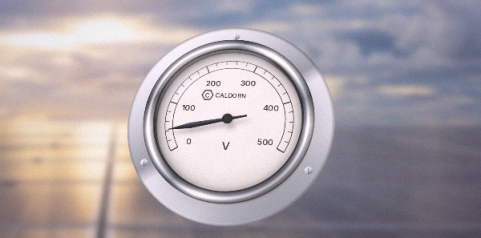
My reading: V 40
